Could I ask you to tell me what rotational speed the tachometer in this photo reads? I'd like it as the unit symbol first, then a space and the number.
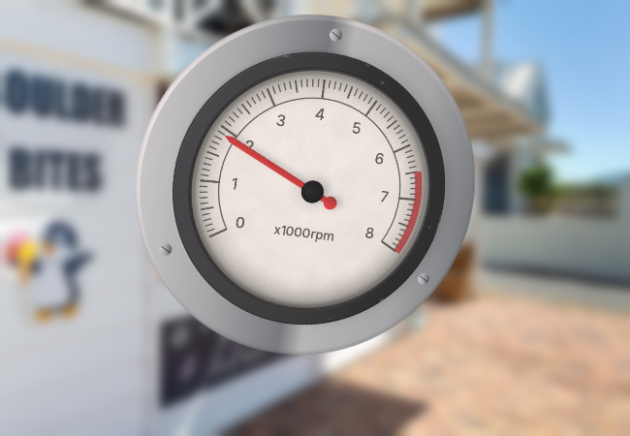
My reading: rpm 1900
